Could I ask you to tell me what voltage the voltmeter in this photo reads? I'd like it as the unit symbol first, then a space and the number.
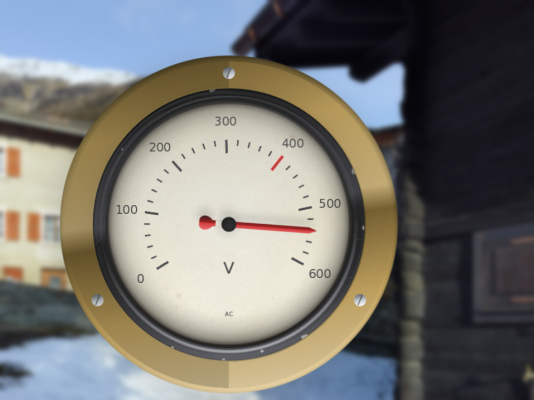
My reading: V 540
